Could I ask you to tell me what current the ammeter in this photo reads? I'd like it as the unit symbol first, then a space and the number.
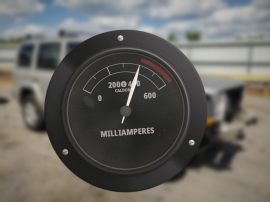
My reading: mA 400
